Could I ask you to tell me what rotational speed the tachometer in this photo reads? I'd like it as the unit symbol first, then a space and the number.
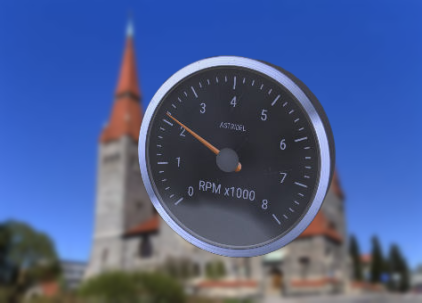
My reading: rpm 2200
